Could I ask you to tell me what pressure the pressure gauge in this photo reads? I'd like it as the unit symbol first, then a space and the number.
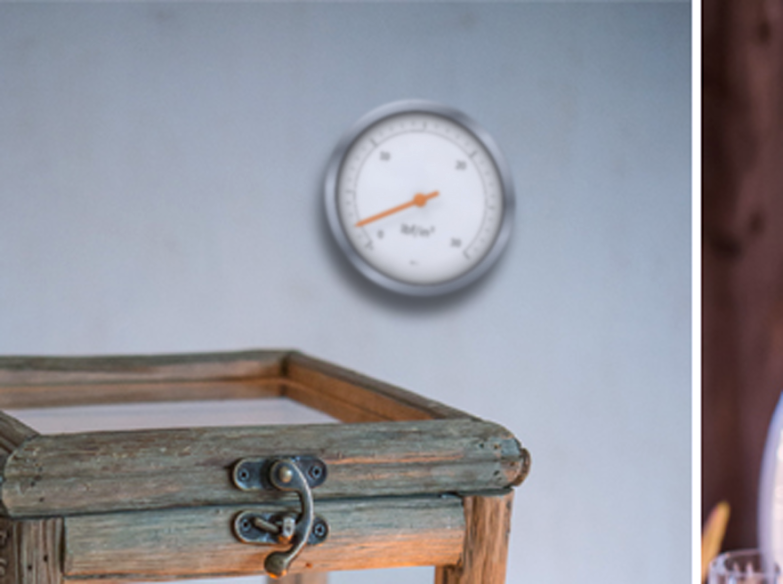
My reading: psi 2
